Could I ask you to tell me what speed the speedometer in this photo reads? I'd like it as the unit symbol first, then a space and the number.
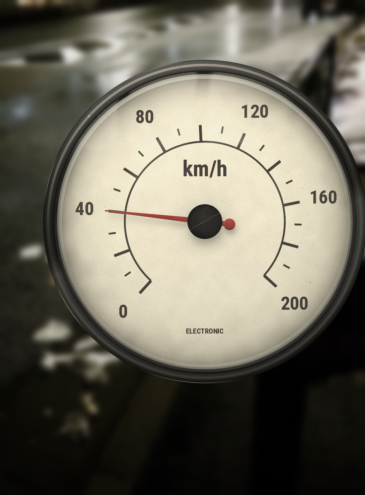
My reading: km/h 40
